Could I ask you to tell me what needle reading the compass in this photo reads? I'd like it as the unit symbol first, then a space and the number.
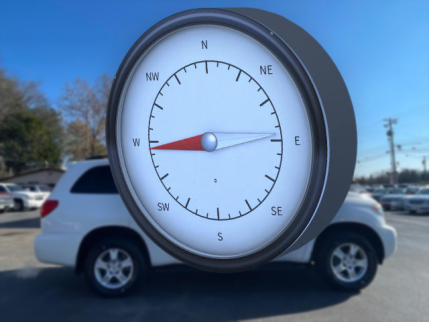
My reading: ° 265
